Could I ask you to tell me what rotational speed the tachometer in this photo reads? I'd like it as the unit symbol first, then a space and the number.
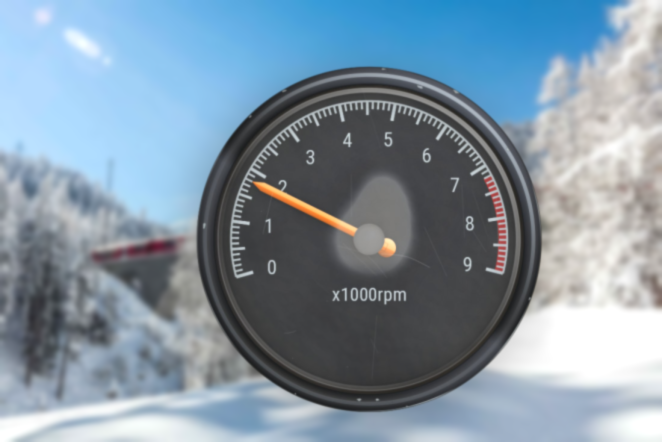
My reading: rpm 1800
